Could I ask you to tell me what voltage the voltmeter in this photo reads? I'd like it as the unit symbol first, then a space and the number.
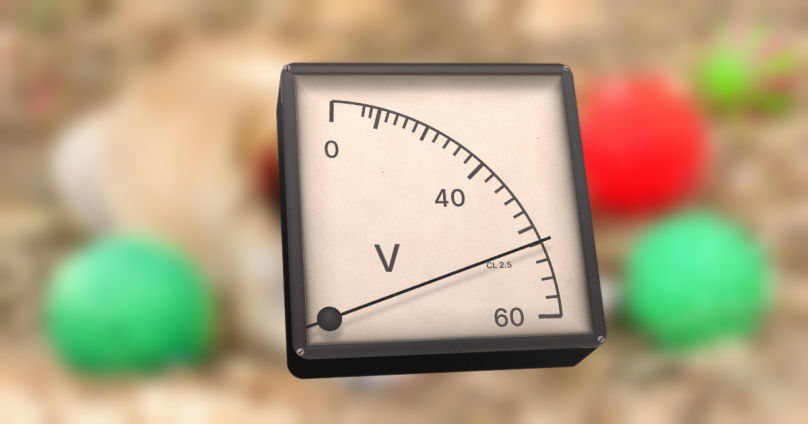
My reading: V 52
